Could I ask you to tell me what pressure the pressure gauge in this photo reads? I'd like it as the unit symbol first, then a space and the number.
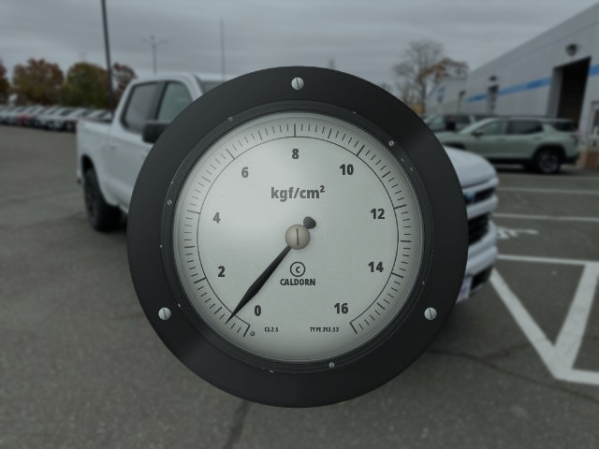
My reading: kg/cm² 0.6
